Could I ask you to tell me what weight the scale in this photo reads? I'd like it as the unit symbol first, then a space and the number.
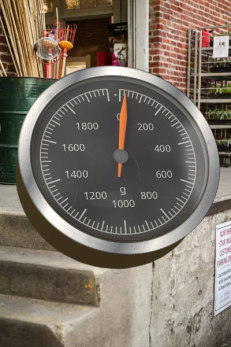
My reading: g 20
